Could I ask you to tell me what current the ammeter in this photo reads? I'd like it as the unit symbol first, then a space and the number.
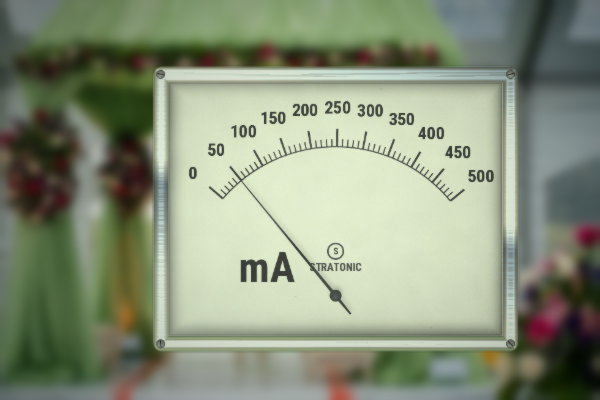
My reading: mA 50
